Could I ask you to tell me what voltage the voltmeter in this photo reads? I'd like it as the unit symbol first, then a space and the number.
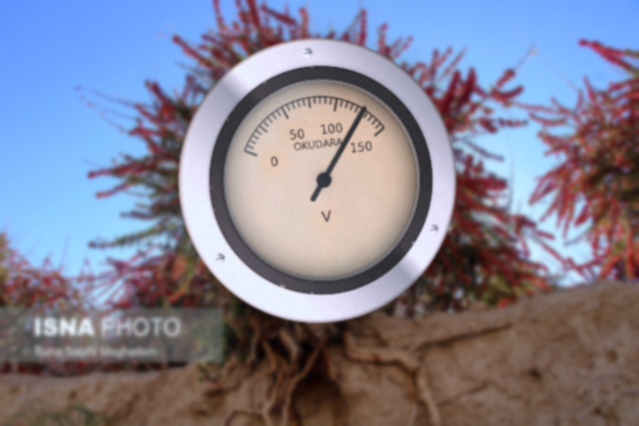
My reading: V 125
